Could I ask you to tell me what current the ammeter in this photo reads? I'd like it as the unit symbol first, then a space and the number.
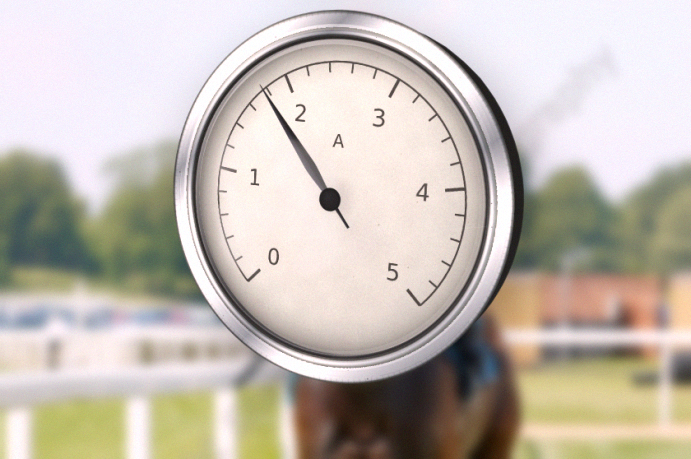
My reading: A 1.8
